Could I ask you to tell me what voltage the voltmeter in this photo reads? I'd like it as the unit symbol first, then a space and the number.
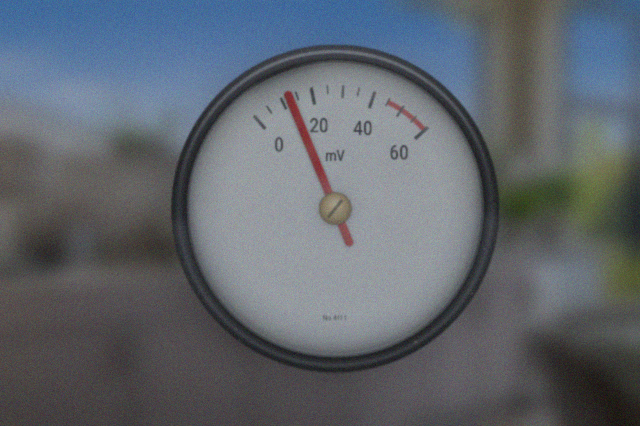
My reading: mV 12.5
